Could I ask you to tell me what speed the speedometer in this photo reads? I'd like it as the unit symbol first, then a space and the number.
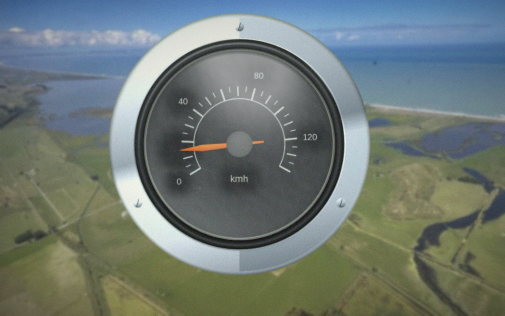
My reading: km/h 15
